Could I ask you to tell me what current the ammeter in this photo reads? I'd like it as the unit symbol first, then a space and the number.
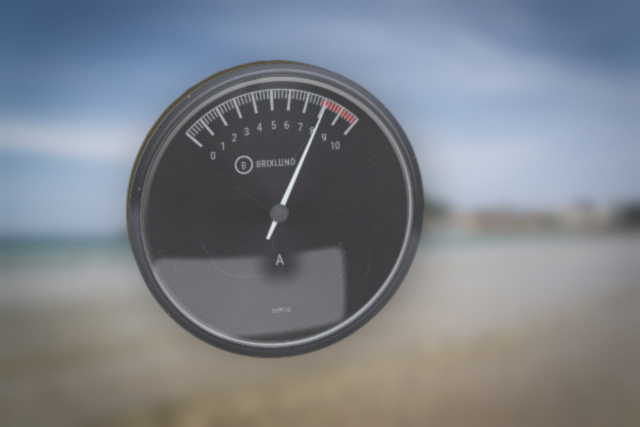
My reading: A 8
